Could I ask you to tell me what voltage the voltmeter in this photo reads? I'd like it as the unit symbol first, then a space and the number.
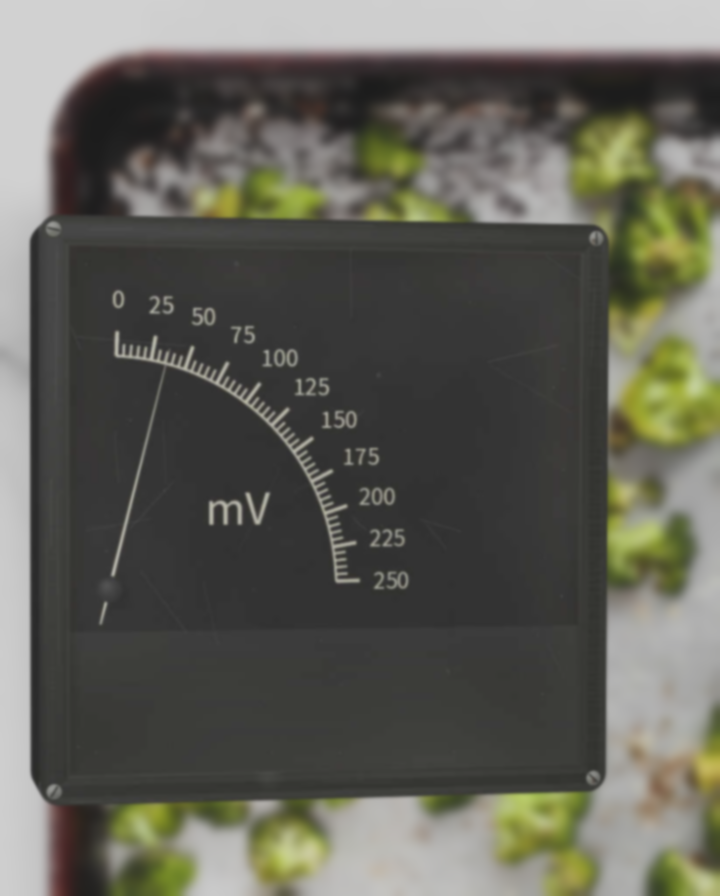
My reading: mV 35
